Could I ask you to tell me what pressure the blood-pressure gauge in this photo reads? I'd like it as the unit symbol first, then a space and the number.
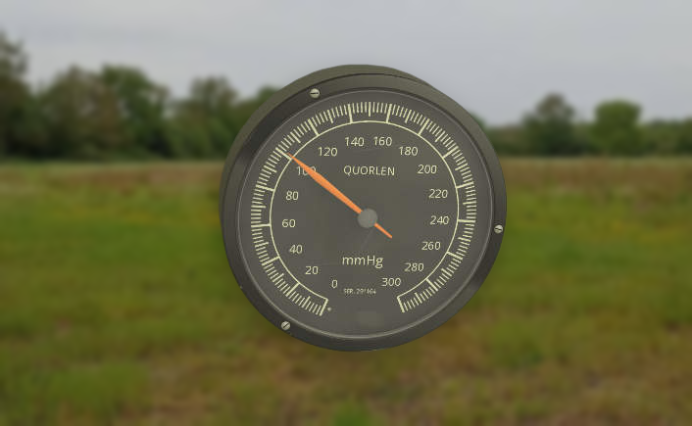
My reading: mmHg 102
